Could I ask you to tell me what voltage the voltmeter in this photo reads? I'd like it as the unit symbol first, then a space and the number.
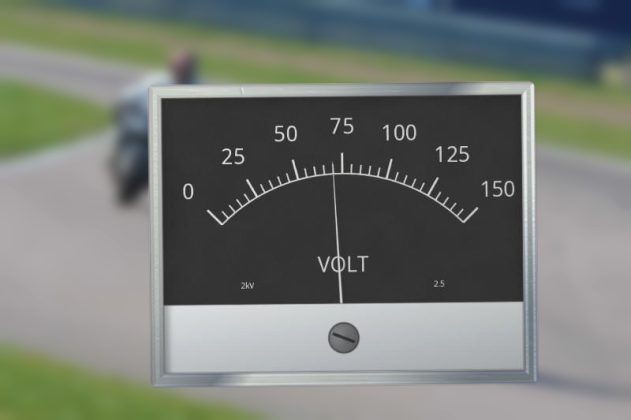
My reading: V 70
